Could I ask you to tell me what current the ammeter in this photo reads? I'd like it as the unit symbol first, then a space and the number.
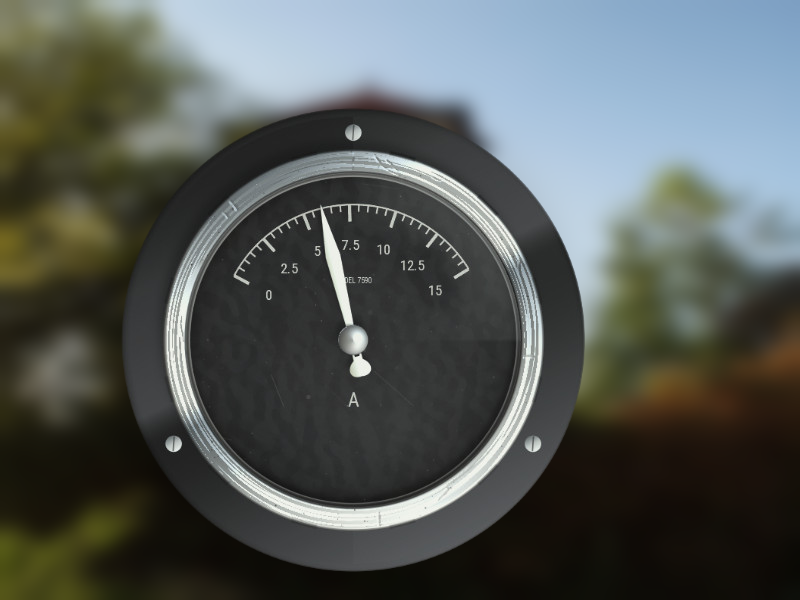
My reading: A 6
